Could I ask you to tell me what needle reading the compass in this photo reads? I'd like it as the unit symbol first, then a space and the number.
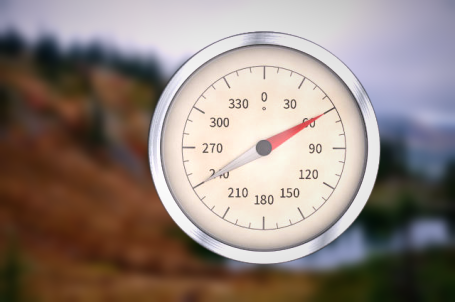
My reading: ° 60
